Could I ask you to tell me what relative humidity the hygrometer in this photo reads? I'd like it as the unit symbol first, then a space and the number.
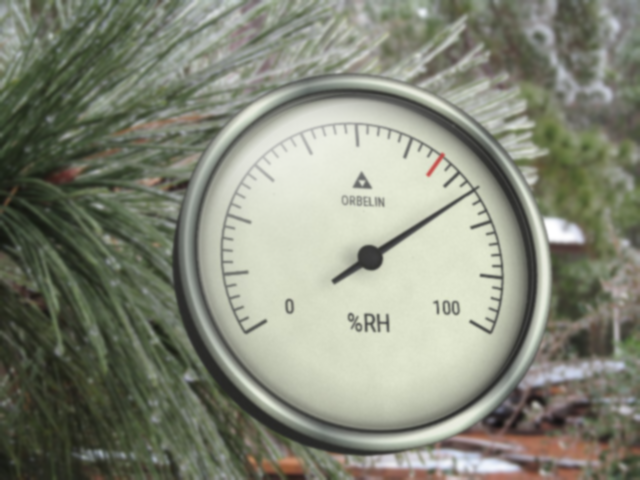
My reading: % 74
